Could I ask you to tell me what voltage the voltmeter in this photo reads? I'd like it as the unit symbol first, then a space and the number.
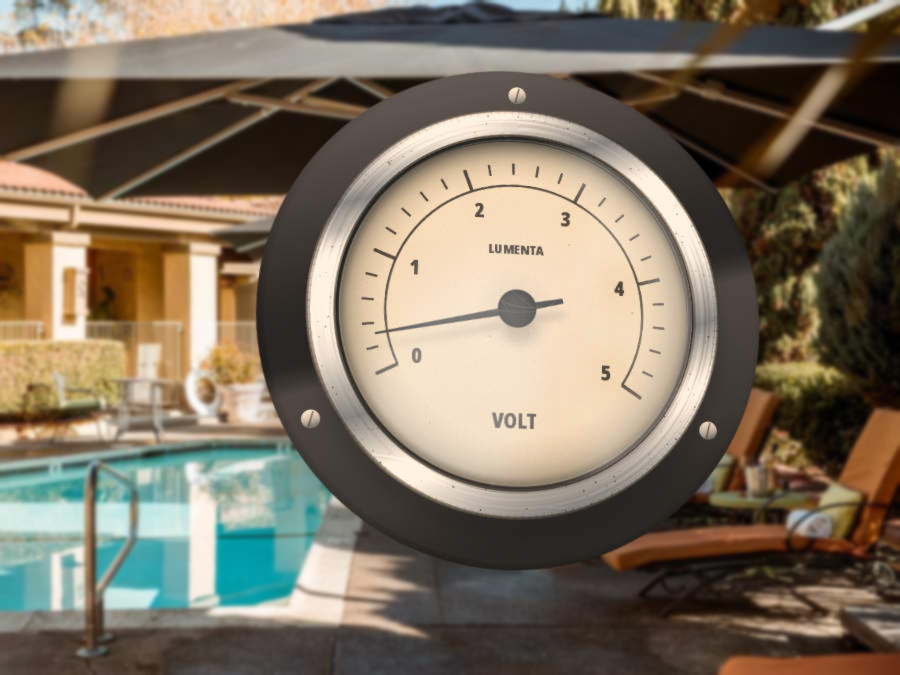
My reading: V 0.3
